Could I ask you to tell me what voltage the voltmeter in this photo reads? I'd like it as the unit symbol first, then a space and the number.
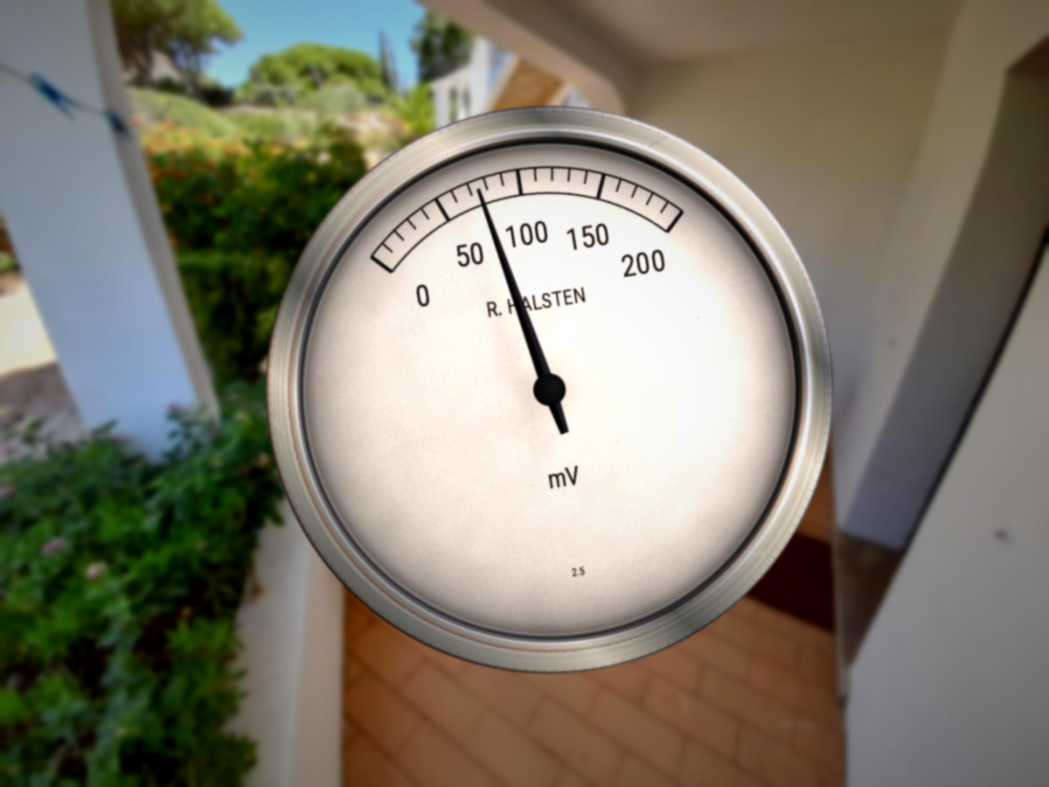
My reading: mV 75
